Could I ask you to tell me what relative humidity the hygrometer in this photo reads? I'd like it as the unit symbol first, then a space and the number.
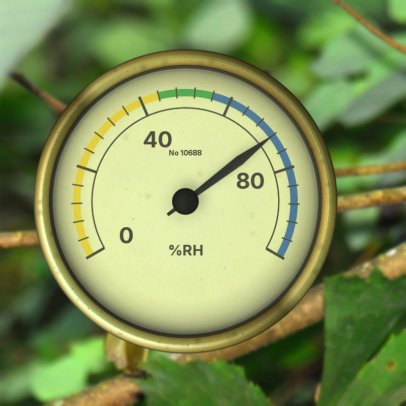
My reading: % 72
